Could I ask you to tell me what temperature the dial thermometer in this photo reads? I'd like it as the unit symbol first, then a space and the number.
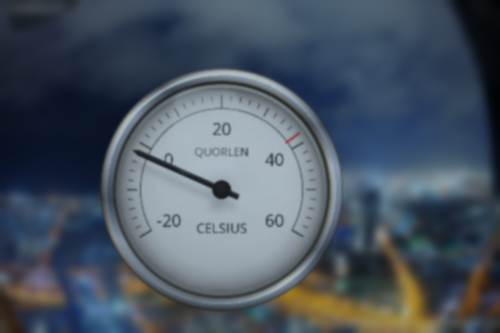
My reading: °C -2
